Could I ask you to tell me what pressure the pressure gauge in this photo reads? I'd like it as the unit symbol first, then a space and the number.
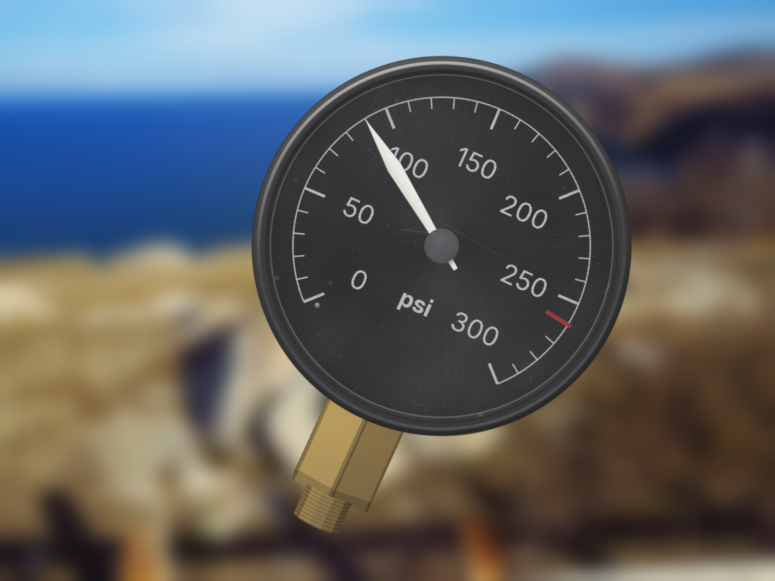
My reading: psi 90
